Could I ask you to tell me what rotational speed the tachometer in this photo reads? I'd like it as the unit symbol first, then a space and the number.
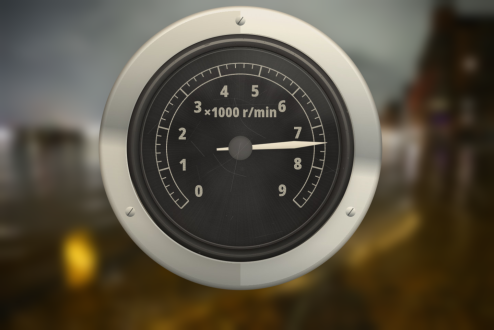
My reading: rpm 7400
